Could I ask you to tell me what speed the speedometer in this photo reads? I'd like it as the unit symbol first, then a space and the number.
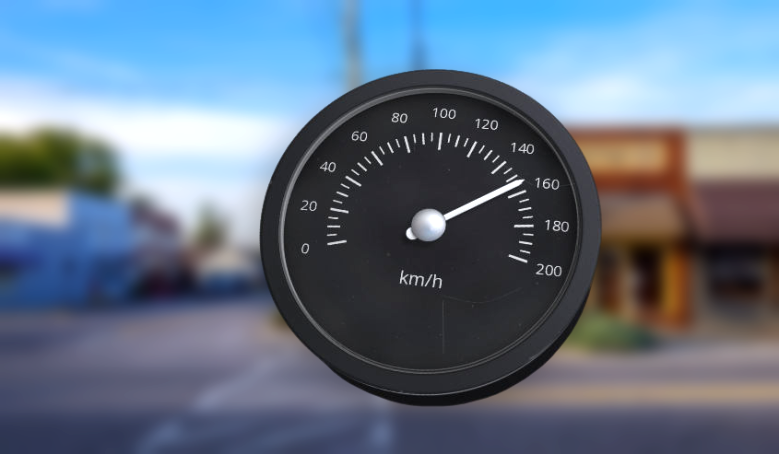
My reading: km/h 155
